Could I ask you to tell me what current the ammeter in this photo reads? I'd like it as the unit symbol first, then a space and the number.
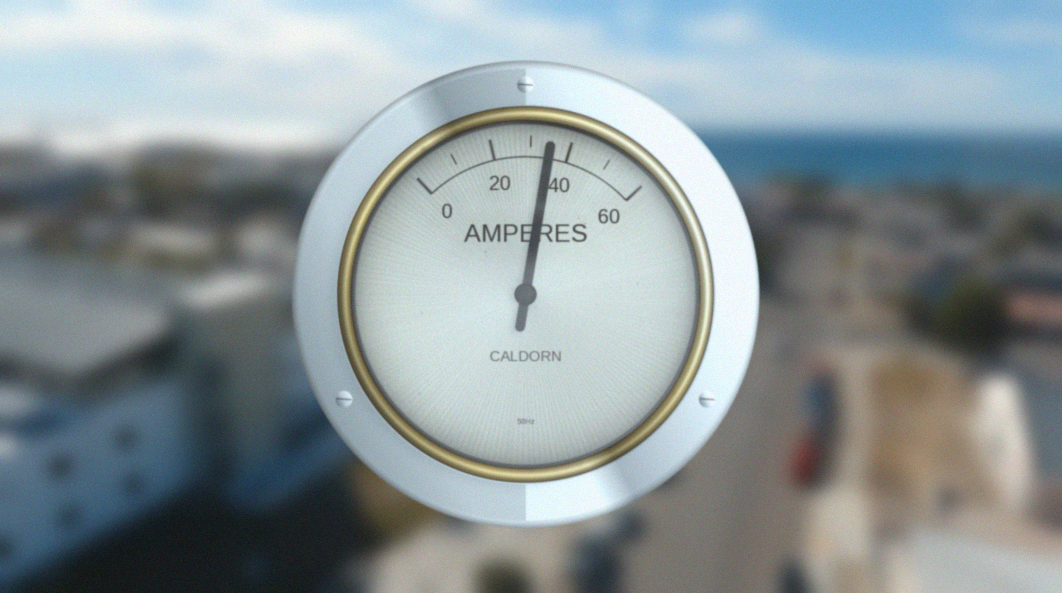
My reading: A 35
